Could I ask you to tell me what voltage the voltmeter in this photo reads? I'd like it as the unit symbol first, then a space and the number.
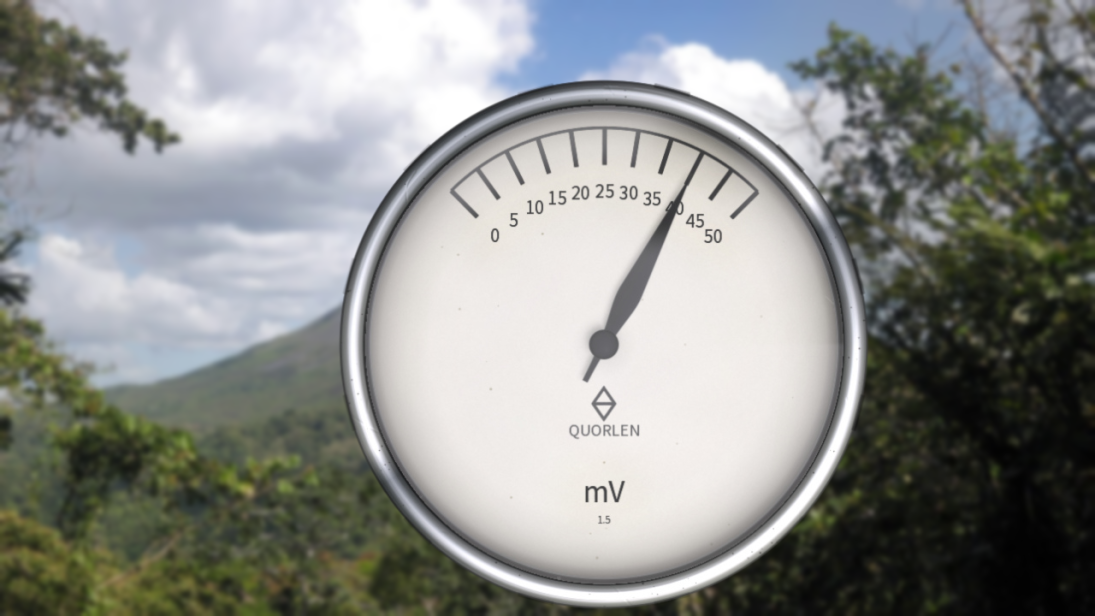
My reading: mV 40
